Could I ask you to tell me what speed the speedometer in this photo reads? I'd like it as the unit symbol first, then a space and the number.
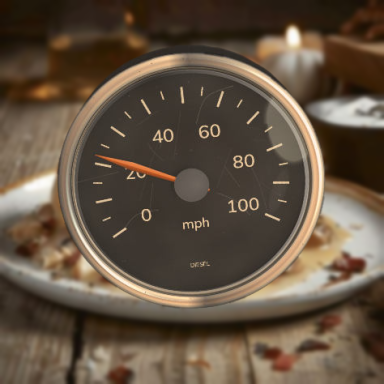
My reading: mph 22.5
